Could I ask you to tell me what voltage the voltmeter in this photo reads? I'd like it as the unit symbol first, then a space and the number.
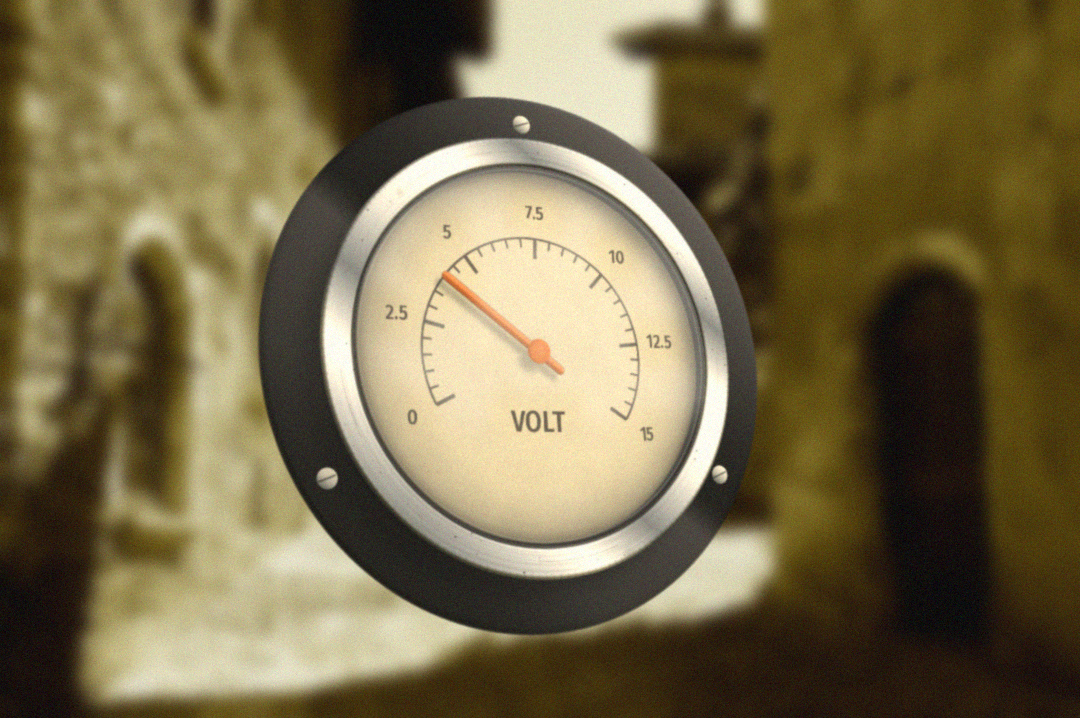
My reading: V 4
